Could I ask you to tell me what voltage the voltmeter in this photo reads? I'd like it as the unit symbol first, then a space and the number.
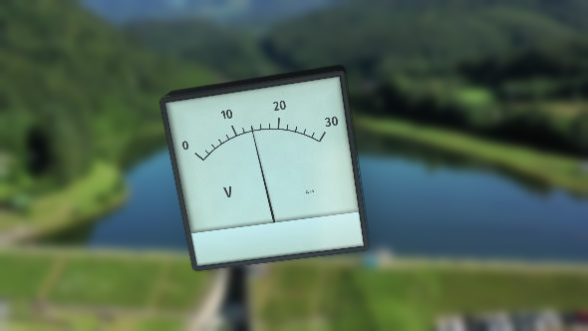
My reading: V 14
